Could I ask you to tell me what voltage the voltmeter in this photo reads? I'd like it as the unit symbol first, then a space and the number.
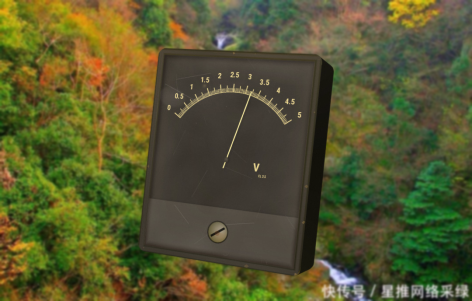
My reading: V 3.25
